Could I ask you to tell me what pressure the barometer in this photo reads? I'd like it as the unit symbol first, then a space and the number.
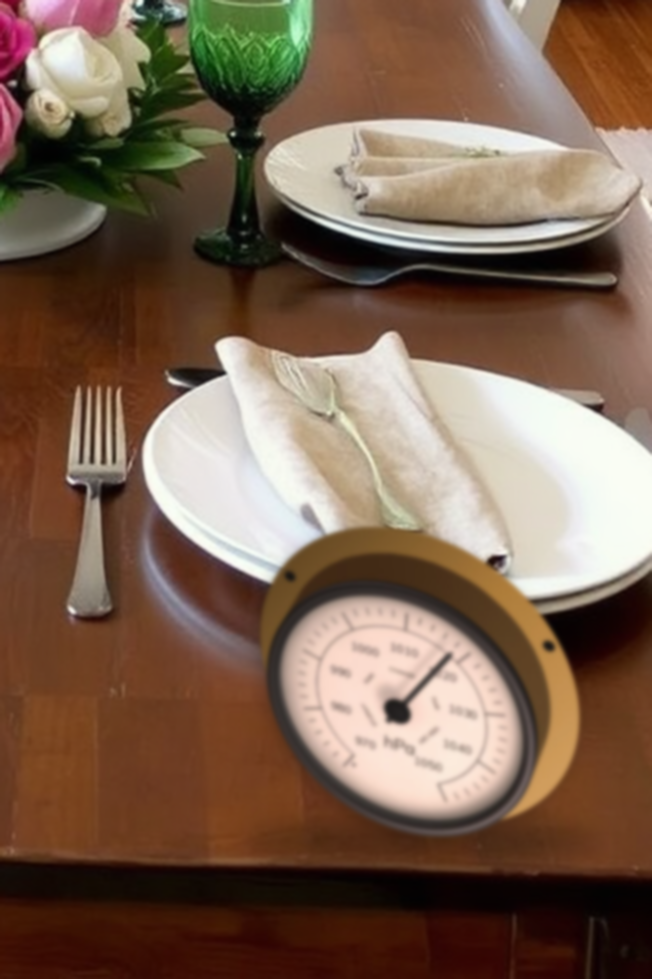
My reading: hPa 1018
